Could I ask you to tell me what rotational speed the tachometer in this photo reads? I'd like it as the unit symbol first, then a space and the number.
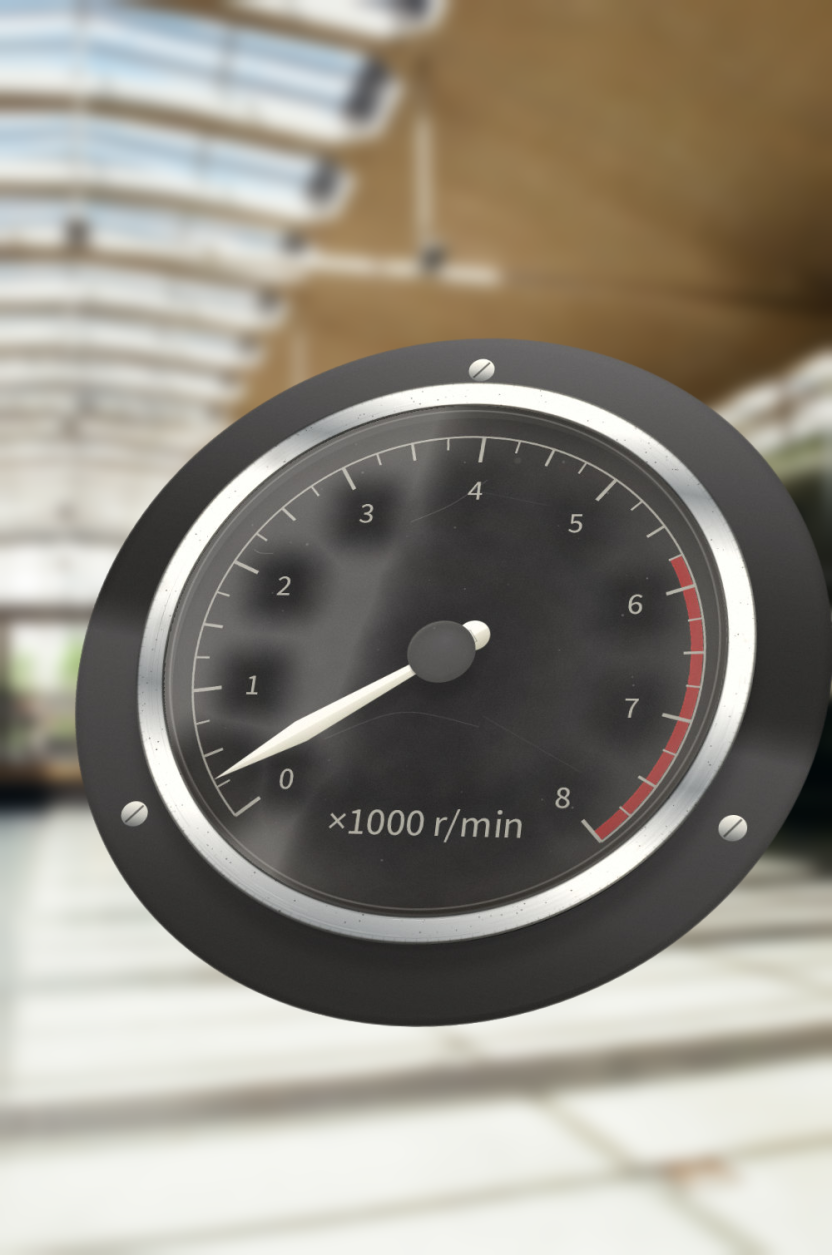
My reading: rpm 250
